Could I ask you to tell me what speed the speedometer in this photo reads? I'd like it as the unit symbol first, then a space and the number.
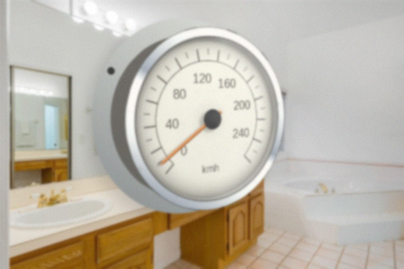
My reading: km/h 10
